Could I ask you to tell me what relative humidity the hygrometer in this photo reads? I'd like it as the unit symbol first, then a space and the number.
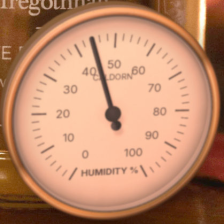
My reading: % 44
